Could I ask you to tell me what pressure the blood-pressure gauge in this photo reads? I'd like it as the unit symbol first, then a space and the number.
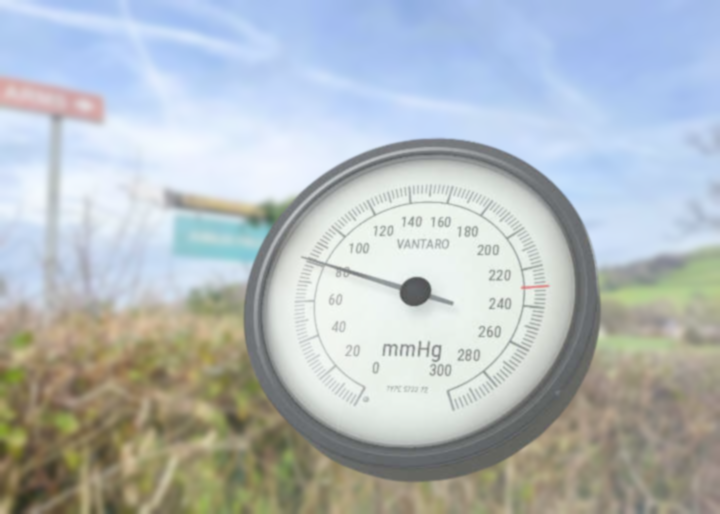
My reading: mmHg 80
